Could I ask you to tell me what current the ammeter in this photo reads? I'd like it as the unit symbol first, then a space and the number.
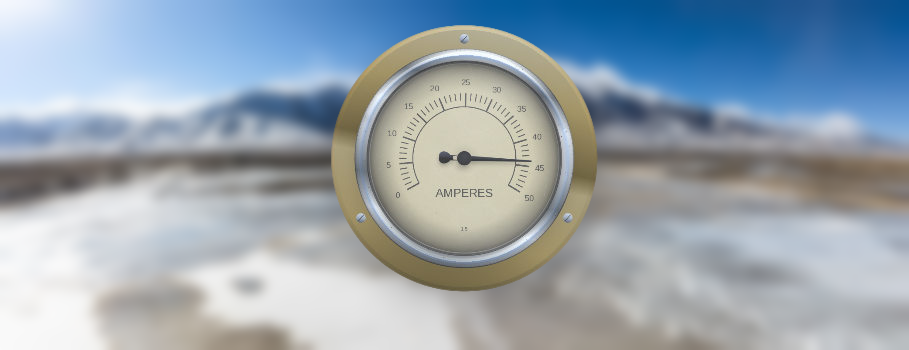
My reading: A 44
